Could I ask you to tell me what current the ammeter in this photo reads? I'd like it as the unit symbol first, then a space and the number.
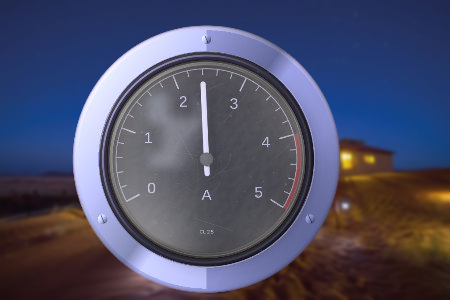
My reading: A 2.4
